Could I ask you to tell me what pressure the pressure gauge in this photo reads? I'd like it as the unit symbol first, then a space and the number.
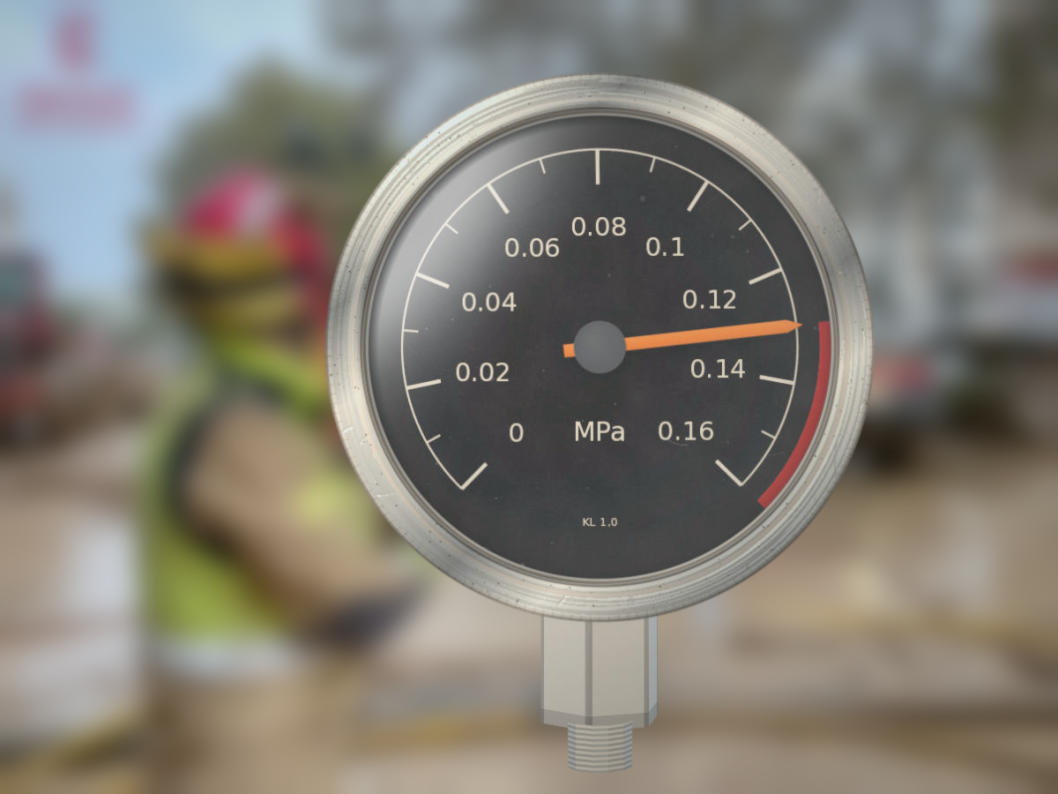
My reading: MPa 0.13
